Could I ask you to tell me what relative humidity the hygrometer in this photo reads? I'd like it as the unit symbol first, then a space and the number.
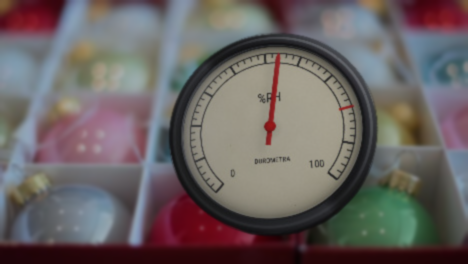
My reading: % 54
